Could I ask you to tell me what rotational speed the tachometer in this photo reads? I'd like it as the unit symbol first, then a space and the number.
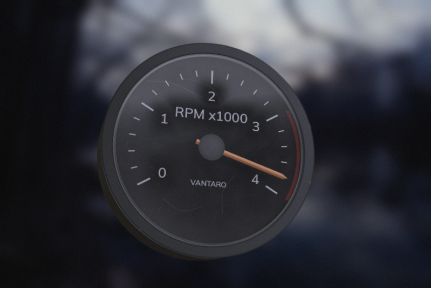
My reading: rpm 3800
